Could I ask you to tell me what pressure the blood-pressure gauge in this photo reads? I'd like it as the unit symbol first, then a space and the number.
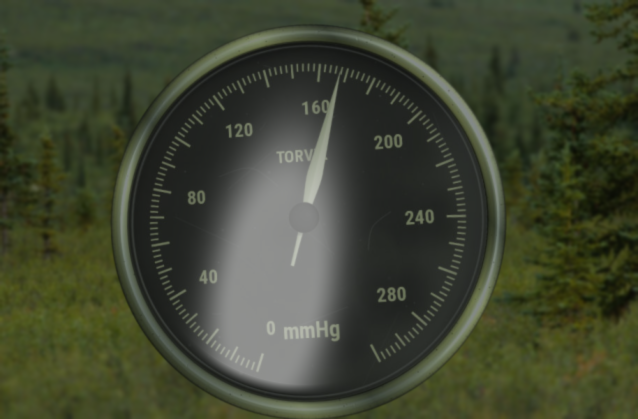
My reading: mmHg 168
